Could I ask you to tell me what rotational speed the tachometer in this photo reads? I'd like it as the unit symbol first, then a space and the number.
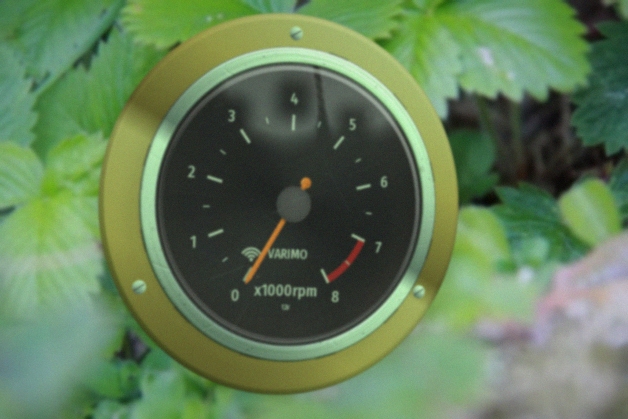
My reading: rpm 0
